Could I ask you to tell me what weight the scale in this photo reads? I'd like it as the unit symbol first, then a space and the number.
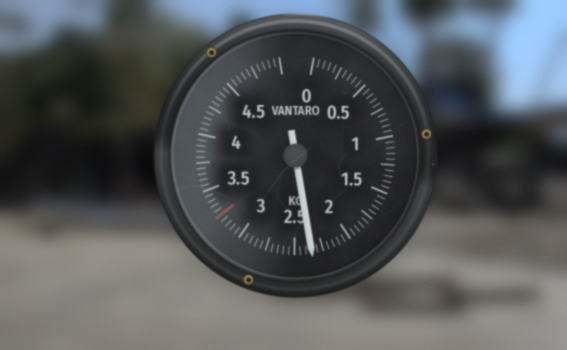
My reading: kg 2.35
